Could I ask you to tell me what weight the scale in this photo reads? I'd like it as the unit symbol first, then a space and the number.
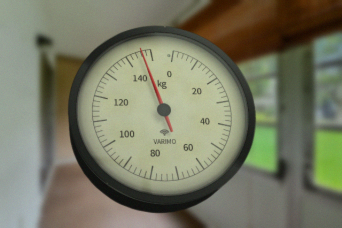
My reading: kg 146
